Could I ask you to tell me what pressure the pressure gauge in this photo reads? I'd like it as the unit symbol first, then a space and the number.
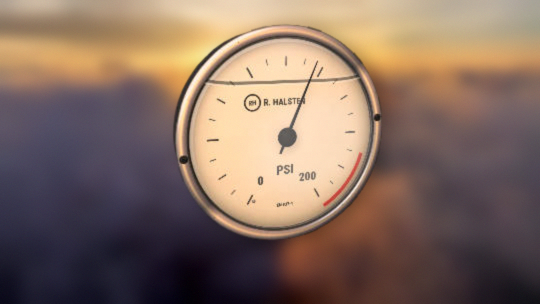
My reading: psi 115
